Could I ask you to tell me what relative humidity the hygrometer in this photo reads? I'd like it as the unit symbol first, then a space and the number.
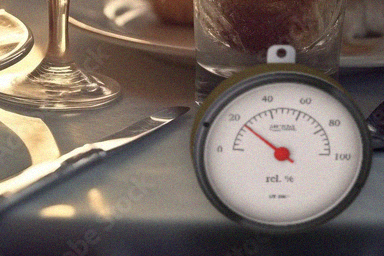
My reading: % 20
